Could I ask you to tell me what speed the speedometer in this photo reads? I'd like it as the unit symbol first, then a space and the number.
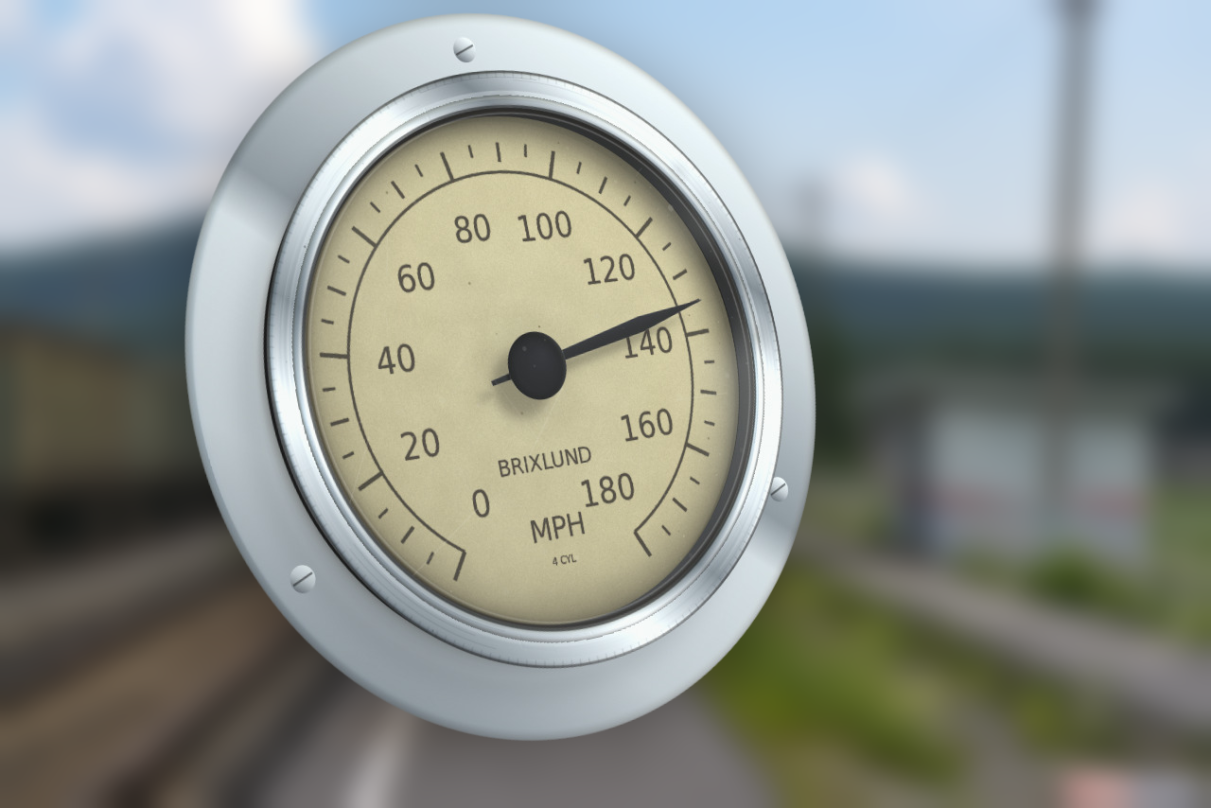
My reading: mph 135
